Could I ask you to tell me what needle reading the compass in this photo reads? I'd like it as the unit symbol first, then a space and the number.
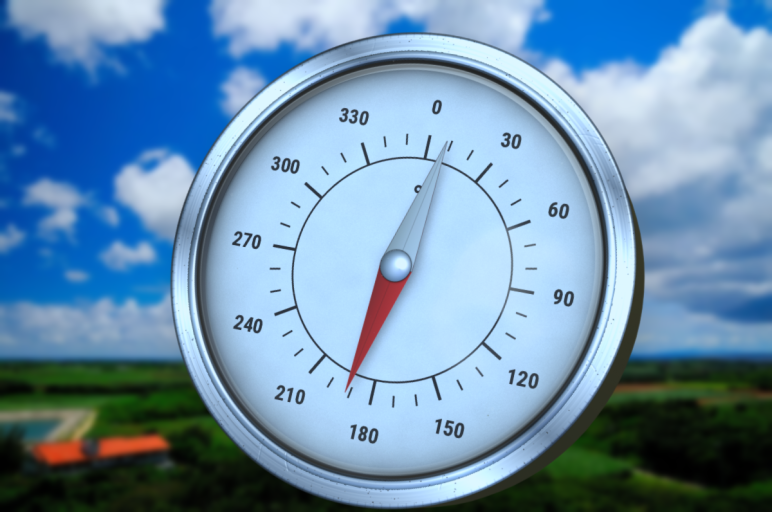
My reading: ° 190
